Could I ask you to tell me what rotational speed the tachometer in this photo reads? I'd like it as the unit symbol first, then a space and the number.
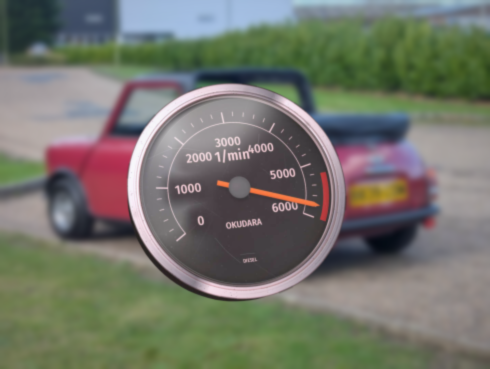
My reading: rpm 5800
